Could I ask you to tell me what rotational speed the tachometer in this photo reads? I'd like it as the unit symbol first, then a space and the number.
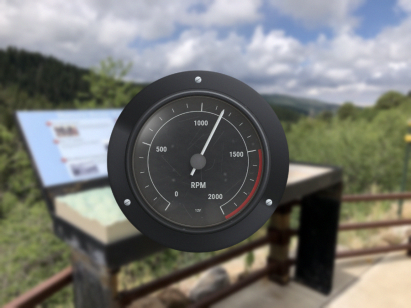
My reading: rpm 1150
